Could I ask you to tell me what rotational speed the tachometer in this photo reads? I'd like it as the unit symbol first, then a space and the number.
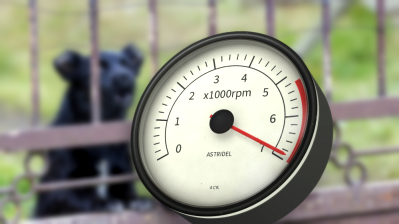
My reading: rpm 6900
